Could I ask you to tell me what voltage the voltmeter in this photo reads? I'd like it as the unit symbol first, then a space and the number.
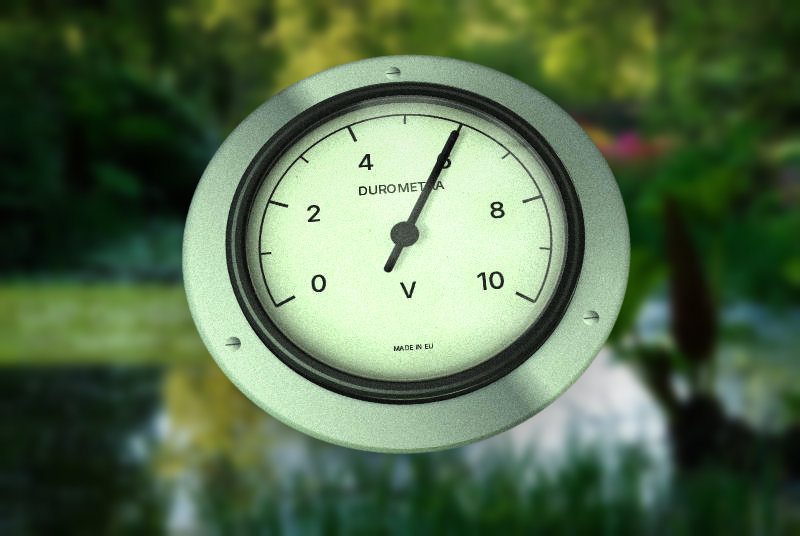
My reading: V 6
